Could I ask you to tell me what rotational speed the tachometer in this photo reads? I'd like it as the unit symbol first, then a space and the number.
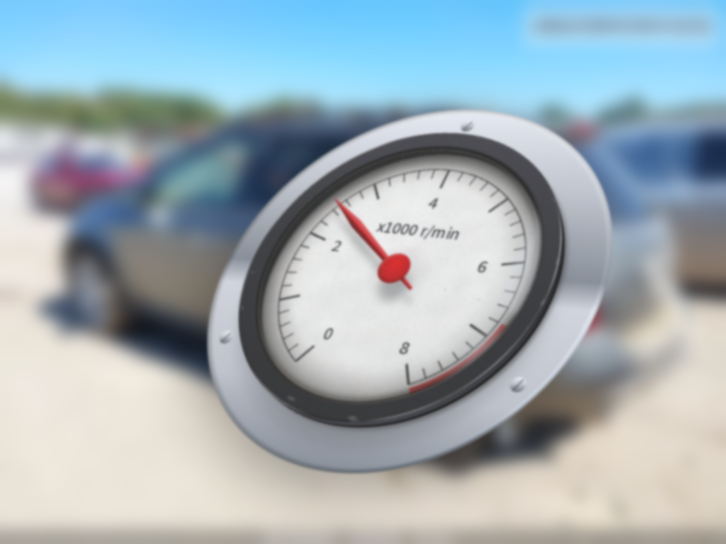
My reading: rpm 2500
